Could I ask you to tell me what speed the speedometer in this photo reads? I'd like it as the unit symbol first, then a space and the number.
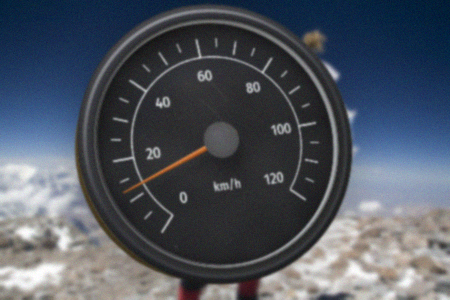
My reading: km/h 12.5
